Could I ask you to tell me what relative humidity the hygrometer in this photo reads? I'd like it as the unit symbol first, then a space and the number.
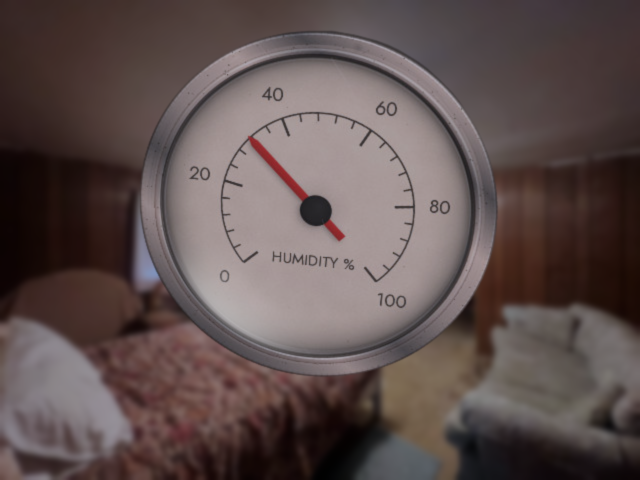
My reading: % 32
